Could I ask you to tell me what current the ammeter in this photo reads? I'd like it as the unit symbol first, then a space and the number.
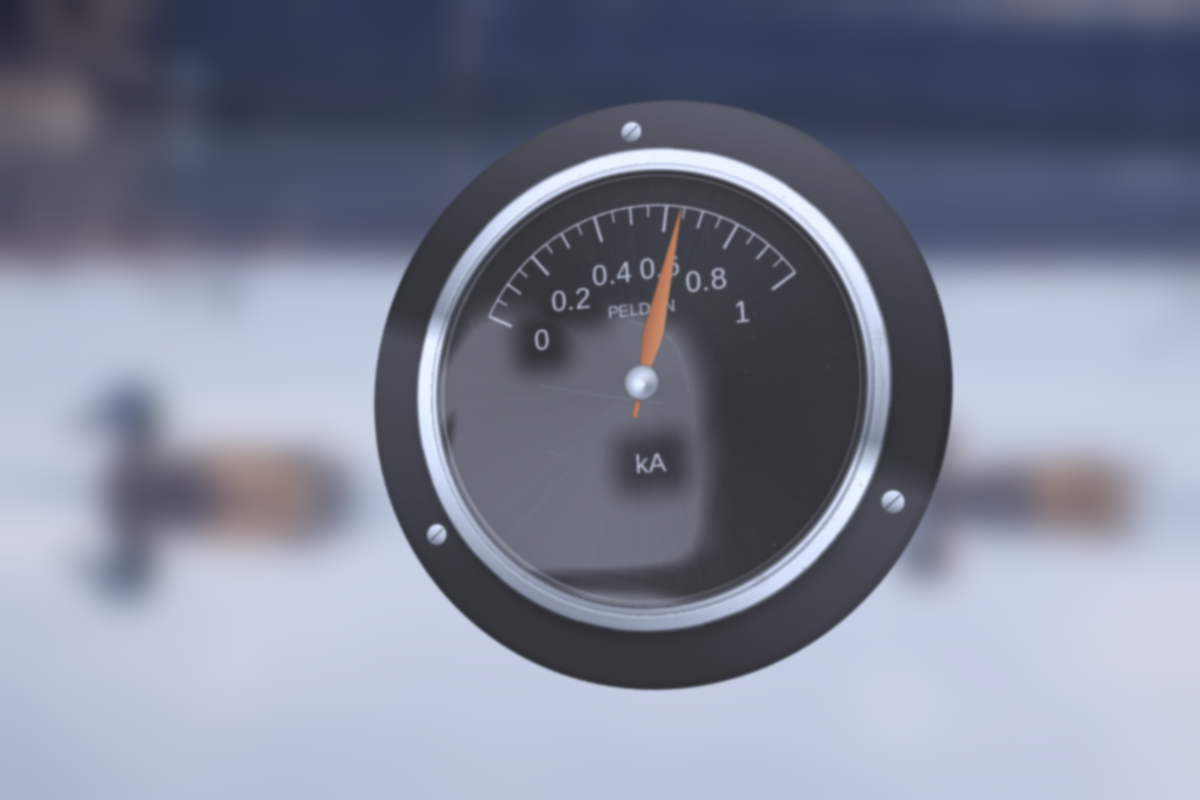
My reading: kA 0.65
